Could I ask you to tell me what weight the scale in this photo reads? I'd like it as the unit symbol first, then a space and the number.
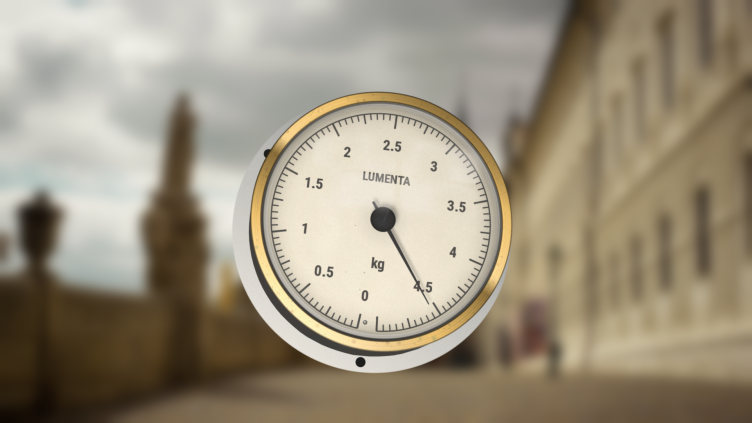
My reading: kg 4.55
